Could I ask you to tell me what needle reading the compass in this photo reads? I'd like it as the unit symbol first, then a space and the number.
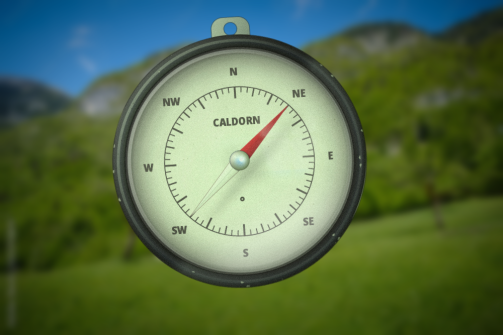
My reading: ° 45
